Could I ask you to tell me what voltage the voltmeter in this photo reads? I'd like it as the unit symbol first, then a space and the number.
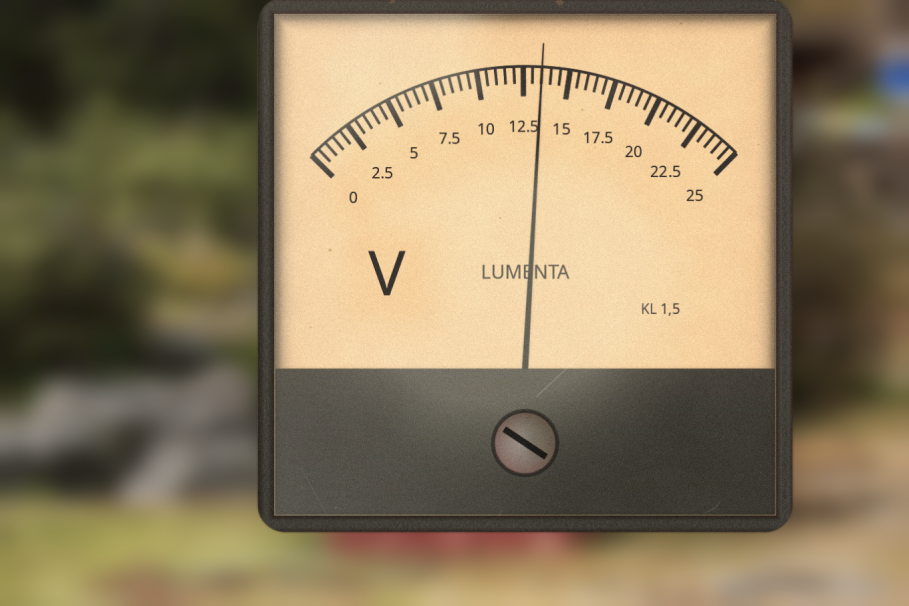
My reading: V 13.5
